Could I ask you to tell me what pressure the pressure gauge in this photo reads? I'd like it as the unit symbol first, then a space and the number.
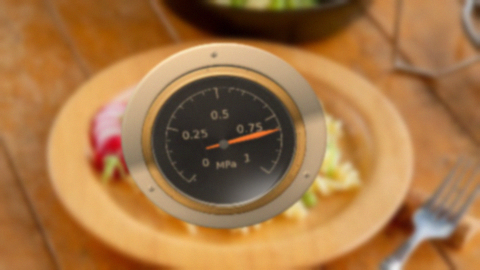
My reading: MPa 0.8
